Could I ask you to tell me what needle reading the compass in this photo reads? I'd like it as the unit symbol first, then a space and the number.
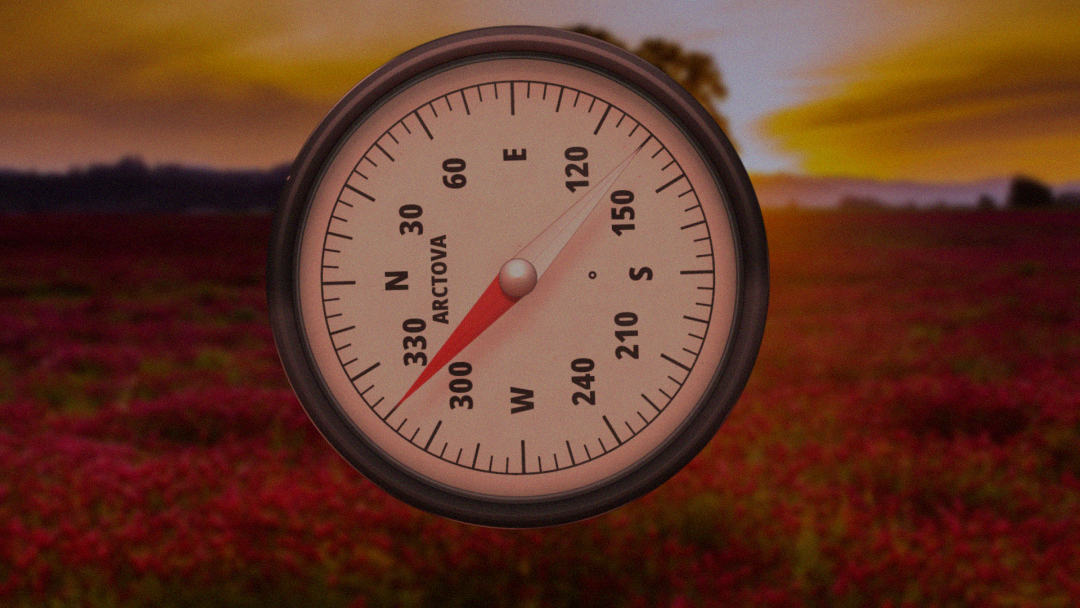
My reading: ° 315
